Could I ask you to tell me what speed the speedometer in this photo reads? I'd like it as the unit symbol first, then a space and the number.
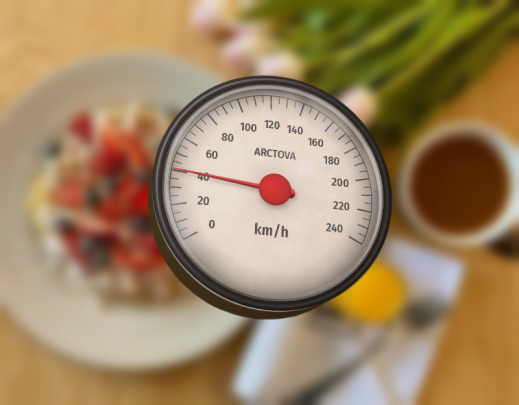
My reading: km/h 40
